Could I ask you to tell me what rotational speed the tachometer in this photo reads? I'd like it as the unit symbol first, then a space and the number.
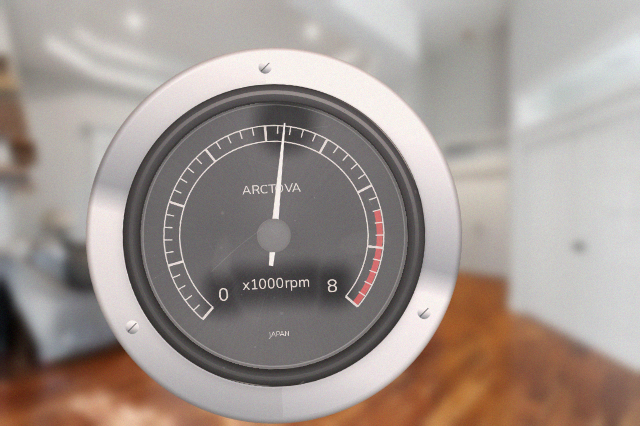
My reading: rpm 4300
